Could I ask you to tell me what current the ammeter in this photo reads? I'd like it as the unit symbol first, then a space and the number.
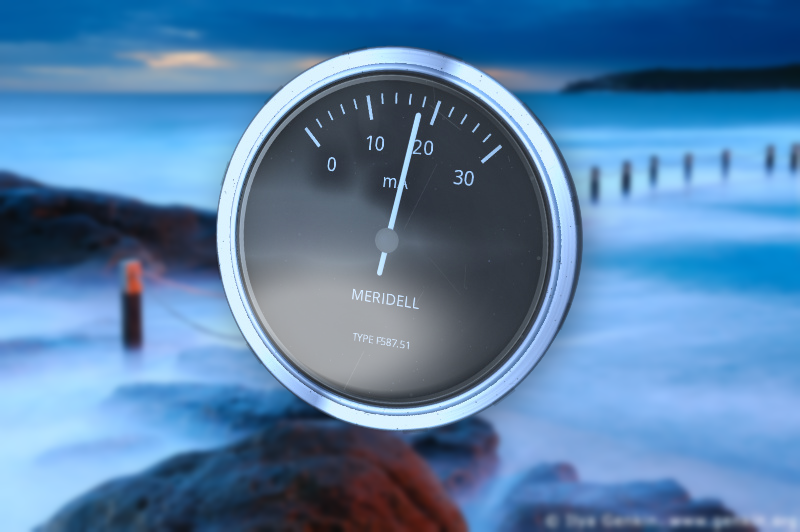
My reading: mA 18
